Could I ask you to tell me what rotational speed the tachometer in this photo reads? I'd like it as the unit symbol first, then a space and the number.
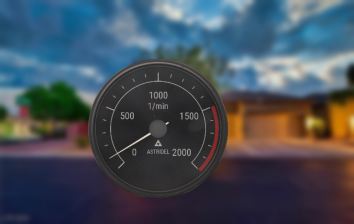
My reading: rpm 100
